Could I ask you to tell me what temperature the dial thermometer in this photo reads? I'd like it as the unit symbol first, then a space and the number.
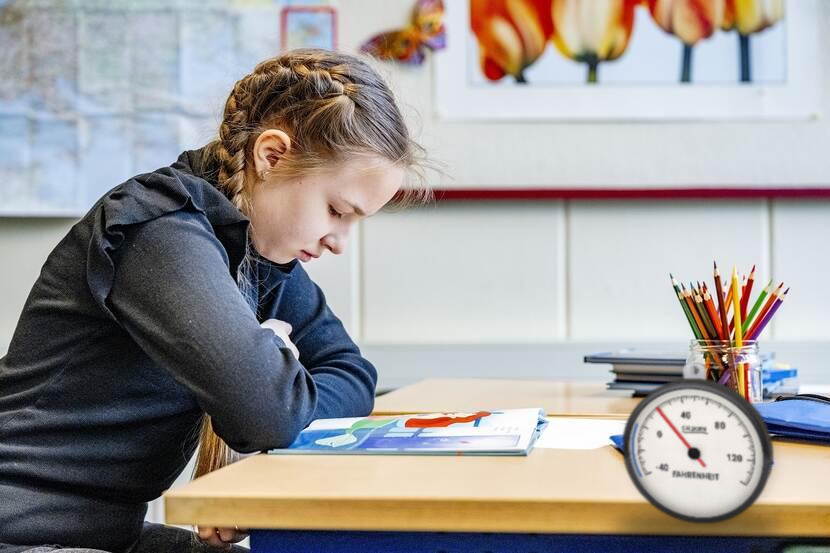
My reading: °F 20
